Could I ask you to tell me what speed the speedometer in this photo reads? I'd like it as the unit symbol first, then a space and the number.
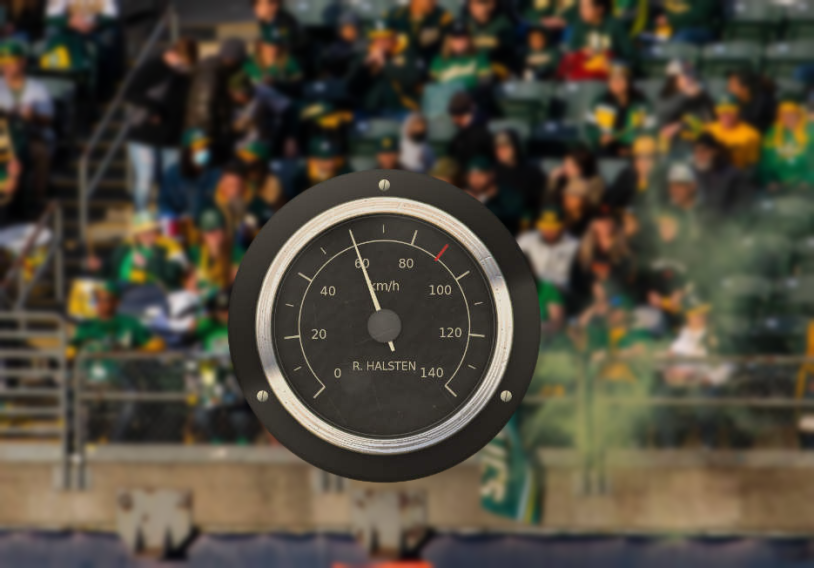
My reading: km/h 60
